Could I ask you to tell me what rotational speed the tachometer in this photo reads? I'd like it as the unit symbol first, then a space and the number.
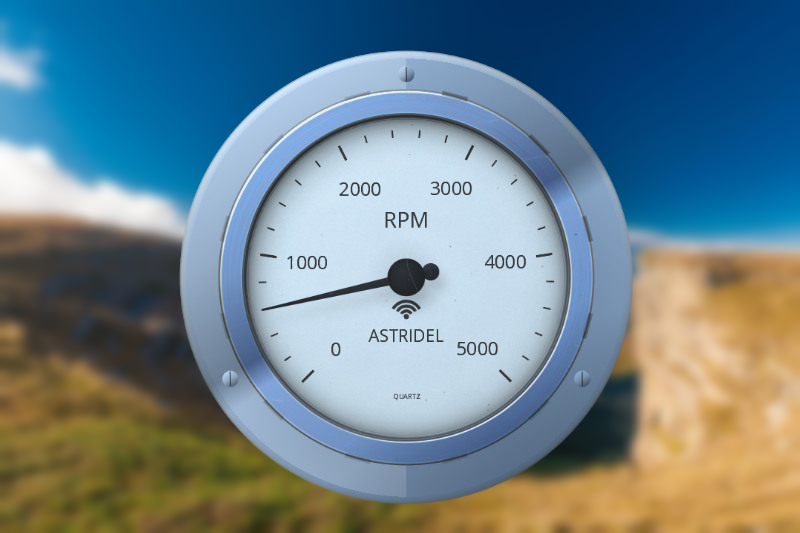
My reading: rpm 600
